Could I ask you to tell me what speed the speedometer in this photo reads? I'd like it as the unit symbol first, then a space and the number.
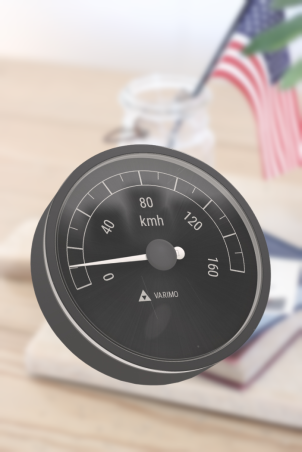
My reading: km/h 10
